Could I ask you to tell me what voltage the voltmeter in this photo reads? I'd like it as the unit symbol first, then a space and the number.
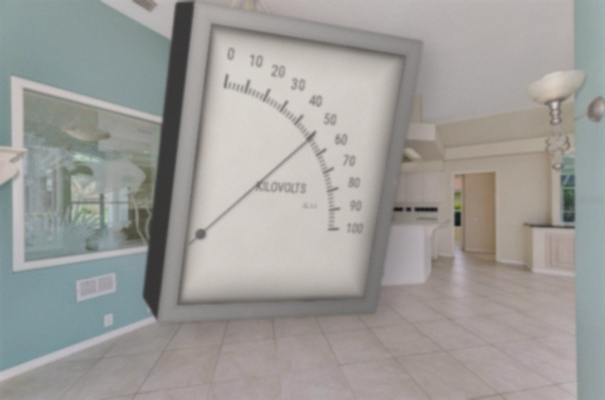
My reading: kV 50
